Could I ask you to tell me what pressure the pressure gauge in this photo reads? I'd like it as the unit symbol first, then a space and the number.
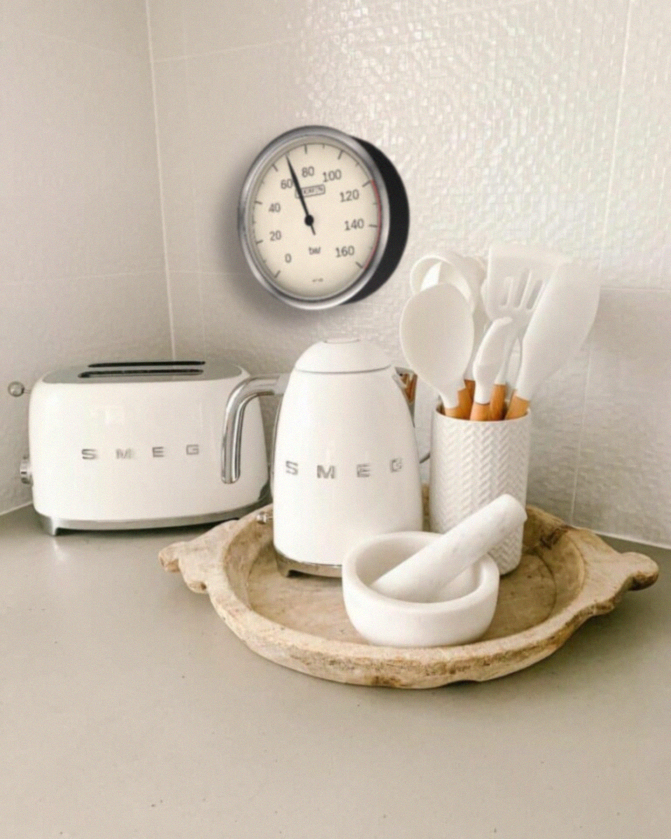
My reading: bar 70
